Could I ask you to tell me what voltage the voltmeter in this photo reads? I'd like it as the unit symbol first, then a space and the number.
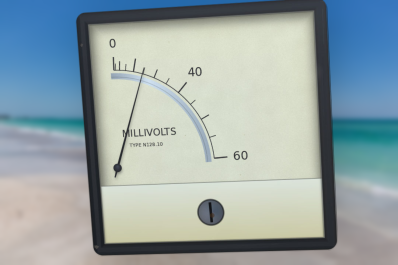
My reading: mV 25
